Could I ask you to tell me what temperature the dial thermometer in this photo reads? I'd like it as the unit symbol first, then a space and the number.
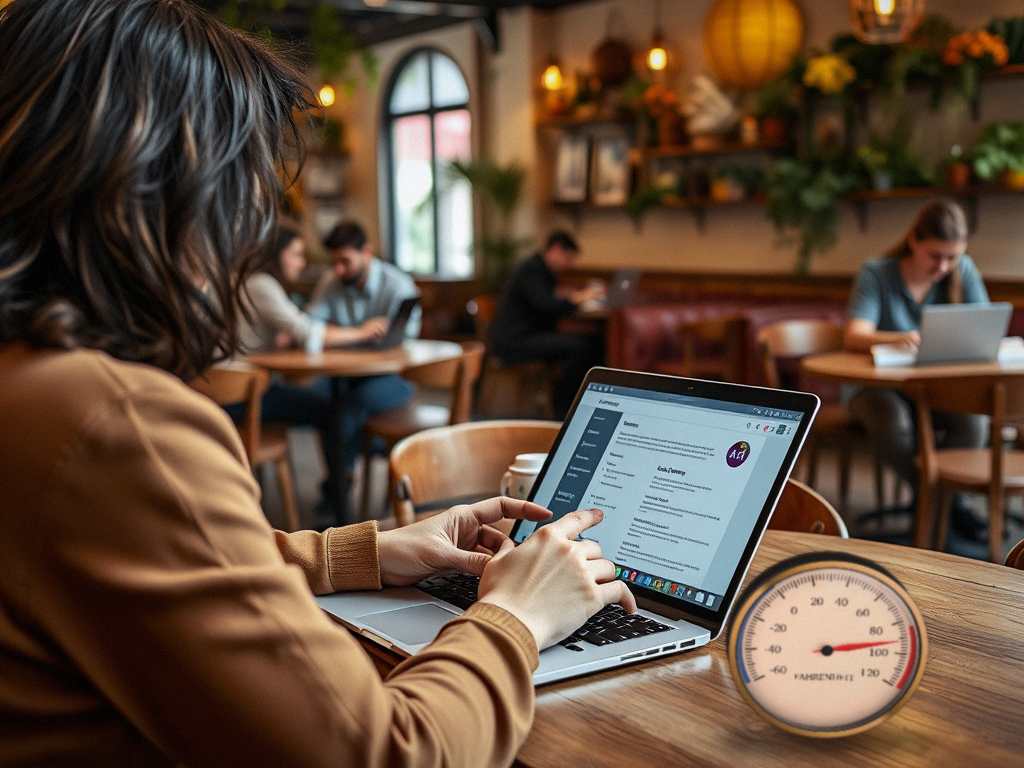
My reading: °F 90
